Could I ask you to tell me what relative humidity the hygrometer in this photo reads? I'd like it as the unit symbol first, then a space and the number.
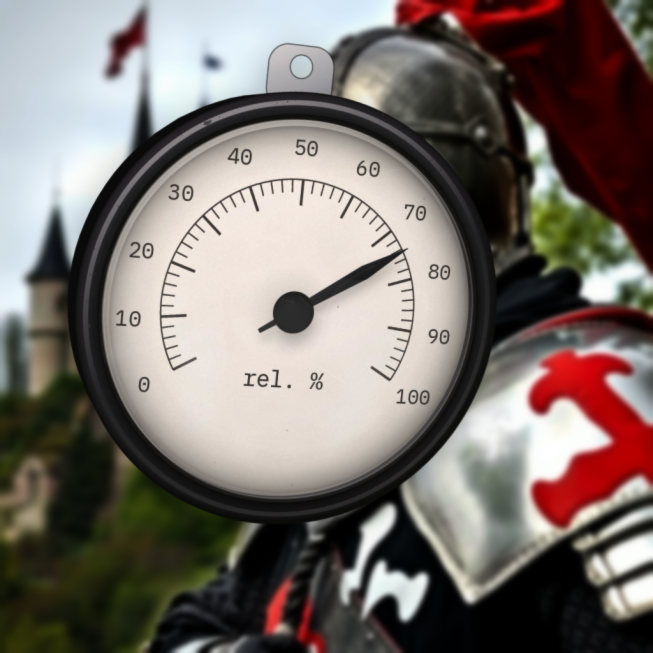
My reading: % 74
